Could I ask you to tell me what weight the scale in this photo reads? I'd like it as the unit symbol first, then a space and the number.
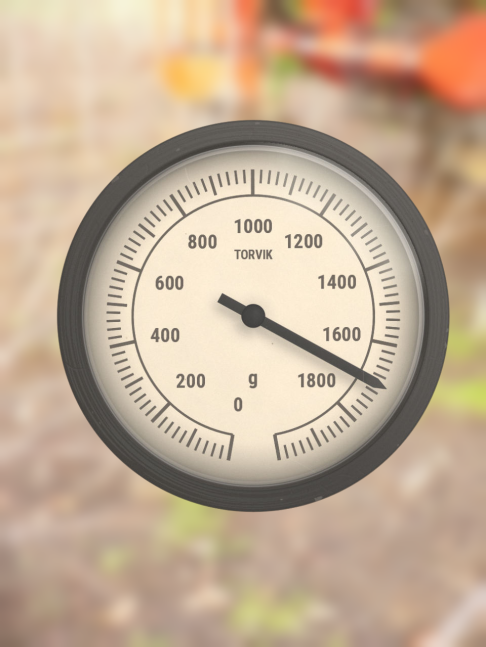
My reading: g 1700
